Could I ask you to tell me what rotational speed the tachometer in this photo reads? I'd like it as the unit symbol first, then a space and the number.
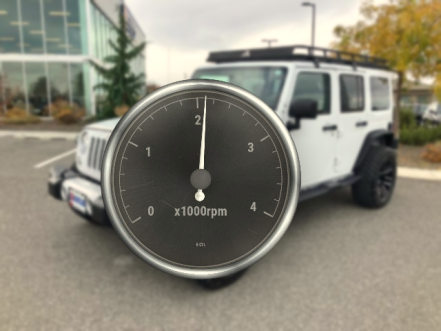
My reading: rpm 2100
